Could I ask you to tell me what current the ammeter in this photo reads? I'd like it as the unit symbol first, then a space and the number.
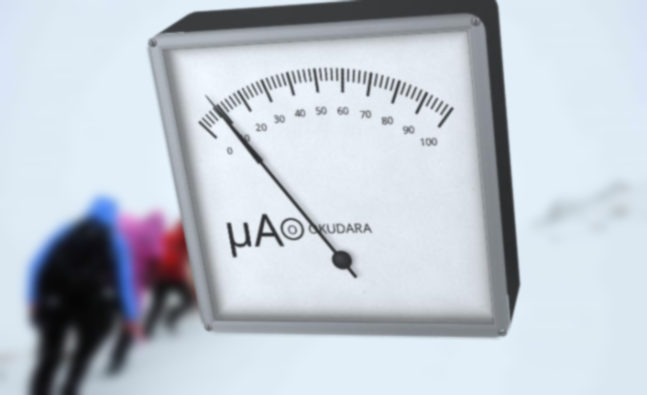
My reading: µA 10
